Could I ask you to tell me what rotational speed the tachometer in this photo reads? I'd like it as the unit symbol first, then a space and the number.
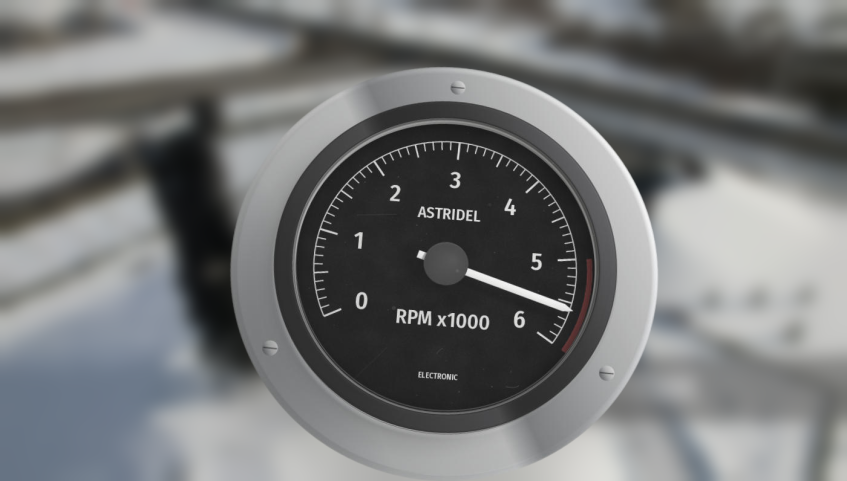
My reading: rpm 5600
